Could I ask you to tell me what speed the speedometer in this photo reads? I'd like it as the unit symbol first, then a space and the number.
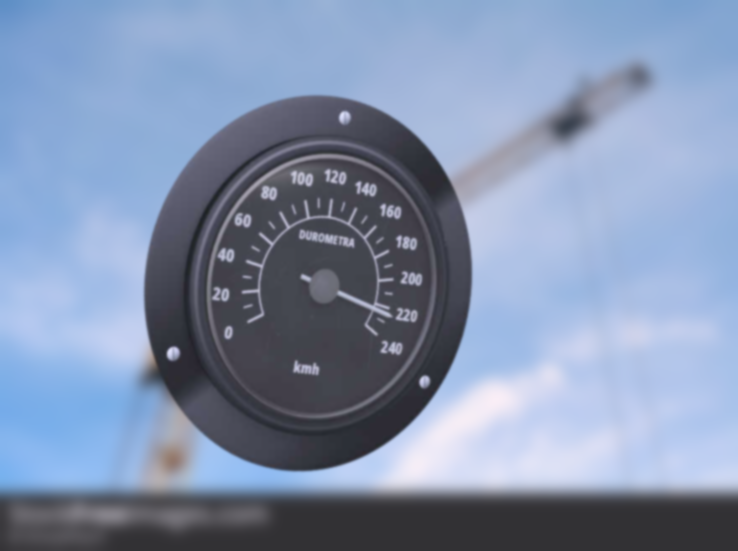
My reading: km/h 225
